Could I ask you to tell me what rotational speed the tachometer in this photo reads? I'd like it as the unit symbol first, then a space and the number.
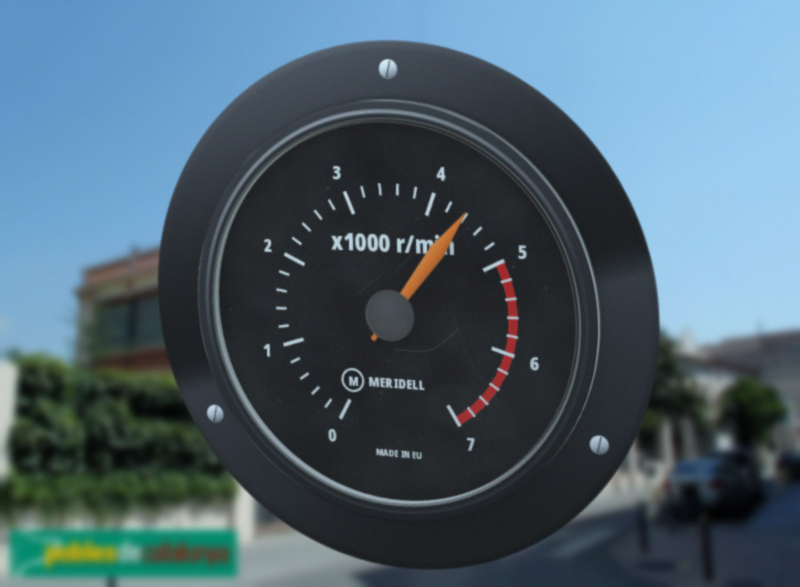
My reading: rpm 4400
